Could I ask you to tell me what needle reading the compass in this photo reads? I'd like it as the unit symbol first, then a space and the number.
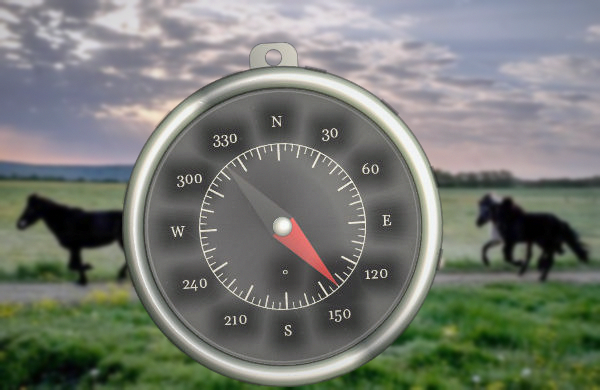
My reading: ° 140
